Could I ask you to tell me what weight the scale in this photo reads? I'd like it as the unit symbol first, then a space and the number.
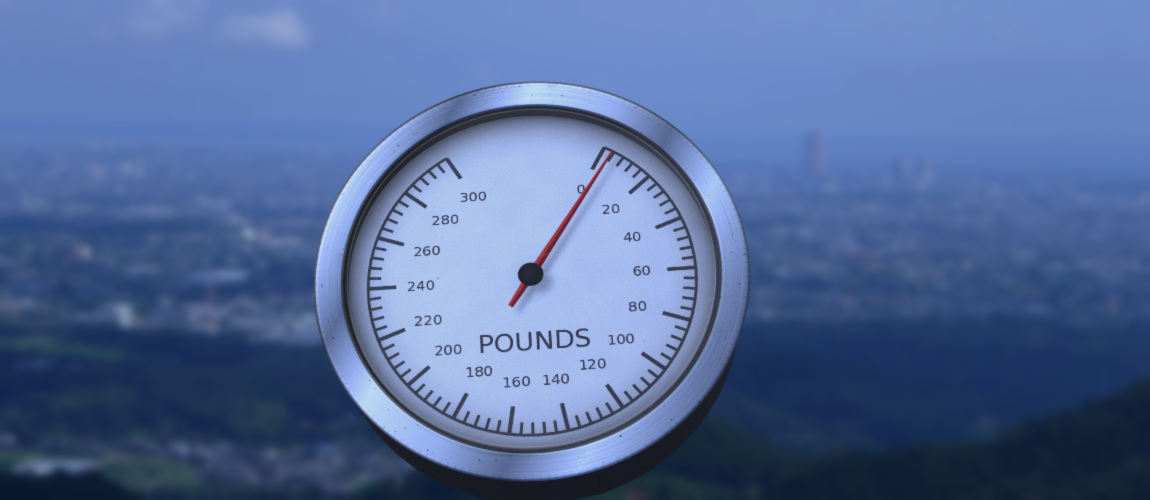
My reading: lb 4
